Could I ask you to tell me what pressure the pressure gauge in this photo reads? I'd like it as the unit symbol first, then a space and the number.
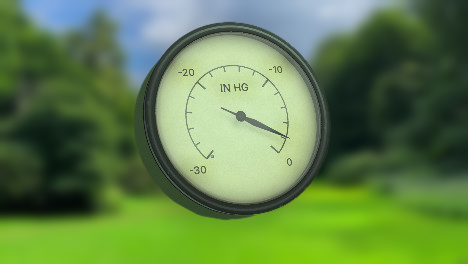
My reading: inHg -2
